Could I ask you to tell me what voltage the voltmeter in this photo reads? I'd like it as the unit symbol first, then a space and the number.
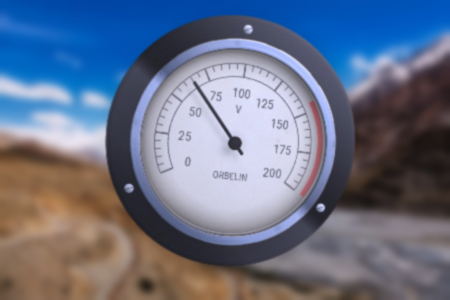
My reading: V 65
